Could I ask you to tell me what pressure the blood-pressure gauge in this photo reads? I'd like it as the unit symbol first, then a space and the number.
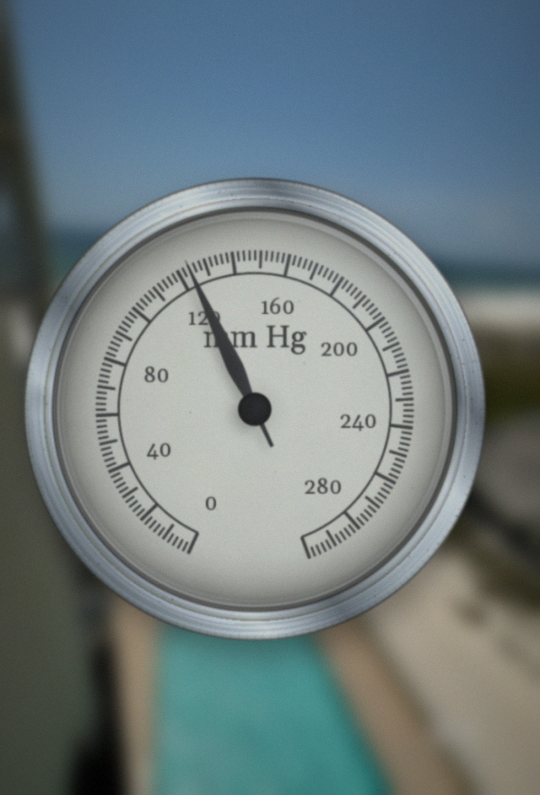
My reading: mmHg 124
